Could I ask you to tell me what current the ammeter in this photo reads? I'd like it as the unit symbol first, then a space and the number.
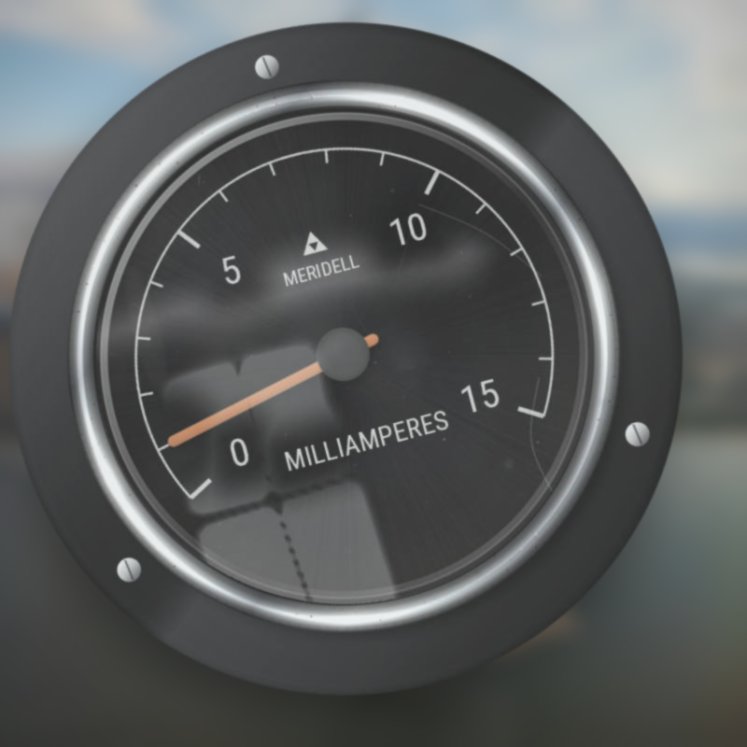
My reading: mA 1
